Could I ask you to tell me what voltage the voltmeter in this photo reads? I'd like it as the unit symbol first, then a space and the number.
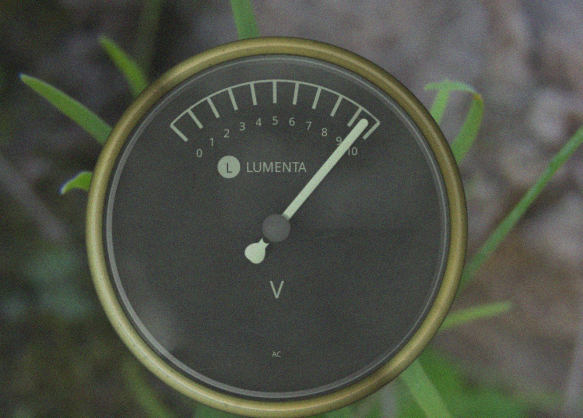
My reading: V 9.5
